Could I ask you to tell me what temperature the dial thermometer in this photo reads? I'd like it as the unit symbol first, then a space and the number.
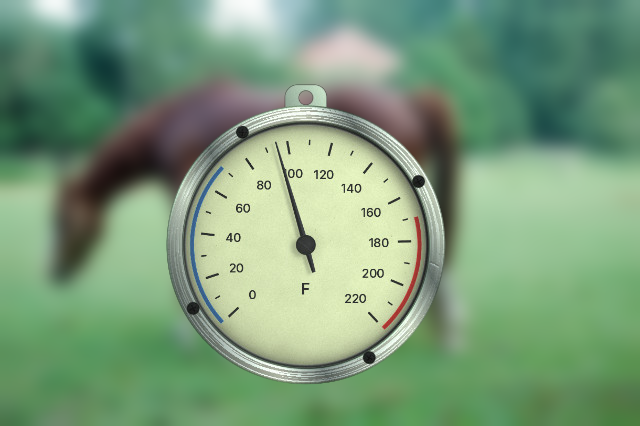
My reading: °F 95
